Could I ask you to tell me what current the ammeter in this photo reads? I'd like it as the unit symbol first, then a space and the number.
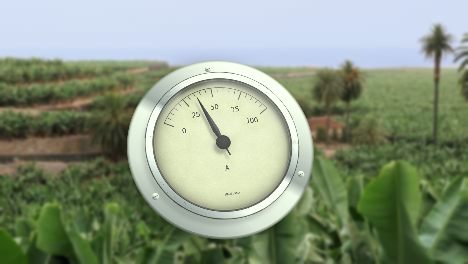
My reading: A 35
